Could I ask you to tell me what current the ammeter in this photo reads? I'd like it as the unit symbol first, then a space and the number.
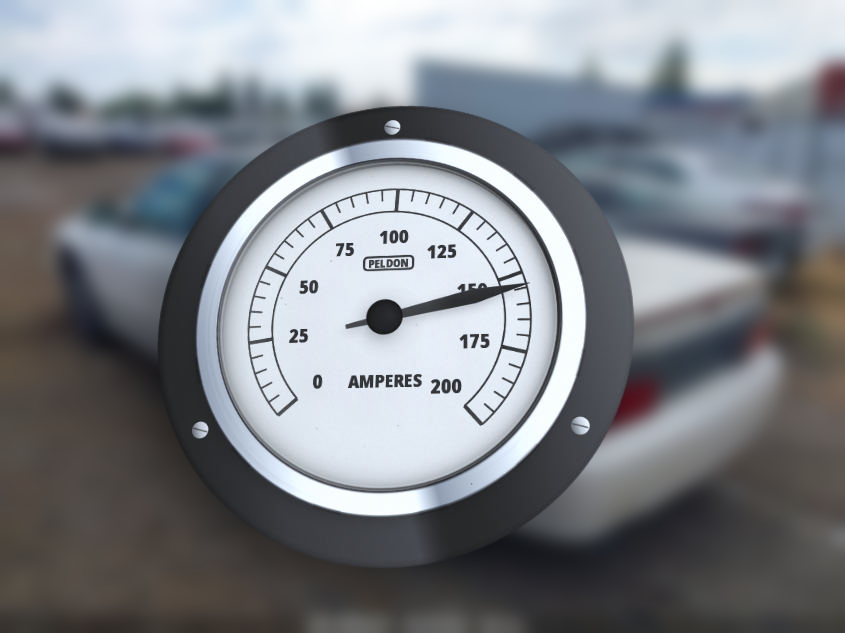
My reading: A 155
